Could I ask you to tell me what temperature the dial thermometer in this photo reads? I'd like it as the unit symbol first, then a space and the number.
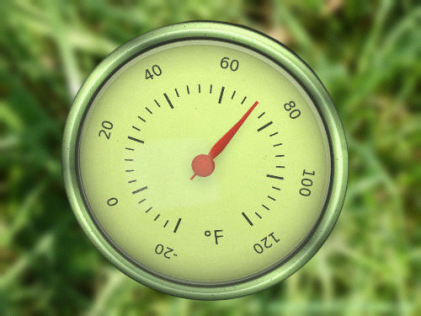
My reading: °F 72
